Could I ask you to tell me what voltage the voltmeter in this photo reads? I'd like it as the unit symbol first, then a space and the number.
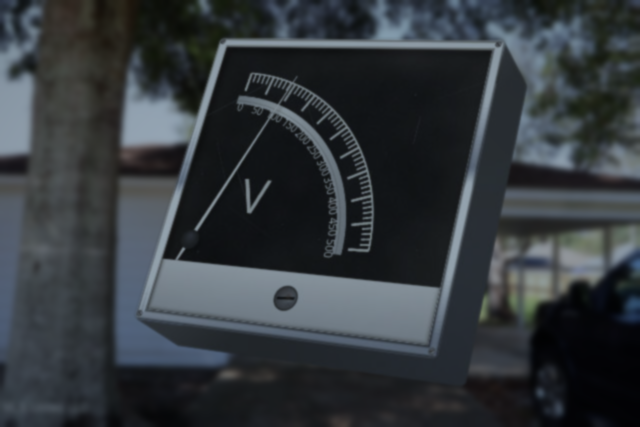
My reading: V 100
